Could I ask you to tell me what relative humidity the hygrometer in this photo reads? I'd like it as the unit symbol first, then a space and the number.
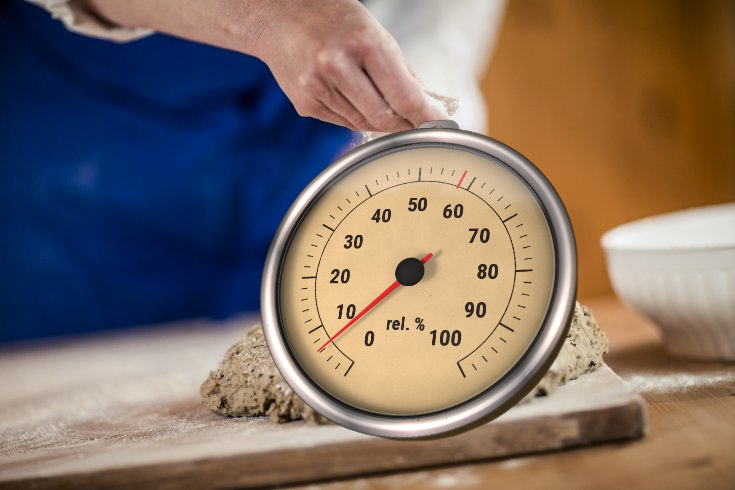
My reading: % 6
